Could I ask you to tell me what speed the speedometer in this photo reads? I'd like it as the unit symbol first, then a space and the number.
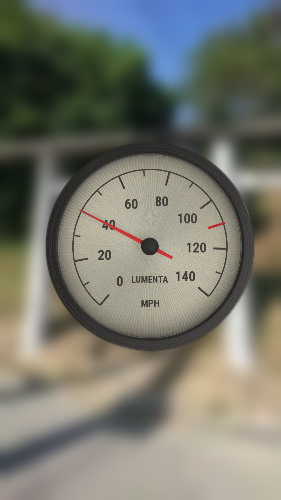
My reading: mph 40
